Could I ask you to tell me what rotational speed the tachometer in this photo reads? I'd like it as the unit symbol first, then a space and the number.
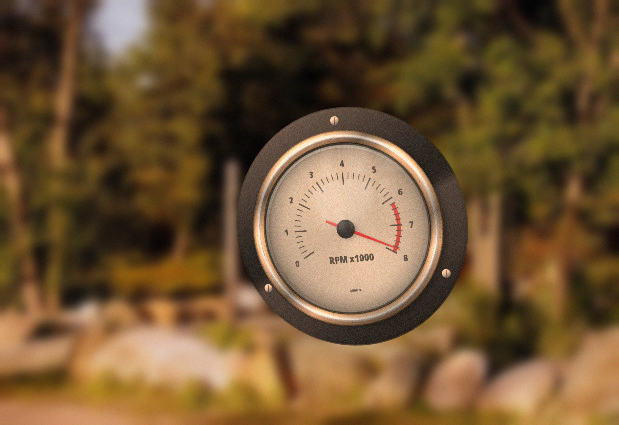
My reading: rpm 7800
